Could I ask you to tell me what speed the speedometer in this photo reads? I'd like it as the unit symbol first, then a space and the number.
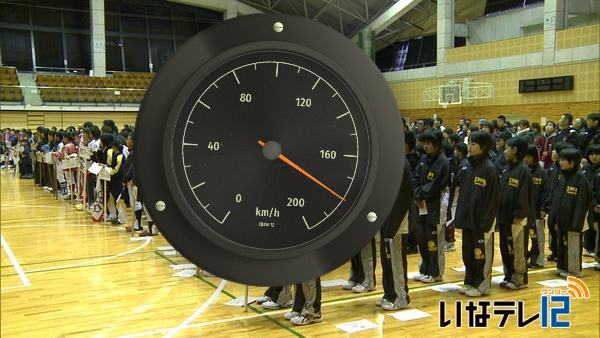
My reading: km/h 180
